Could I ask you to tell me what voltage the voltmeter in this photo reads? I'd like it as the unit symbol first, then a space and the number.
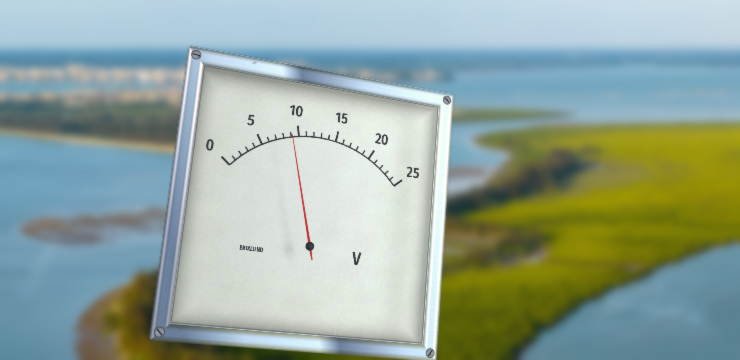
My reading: V 9
